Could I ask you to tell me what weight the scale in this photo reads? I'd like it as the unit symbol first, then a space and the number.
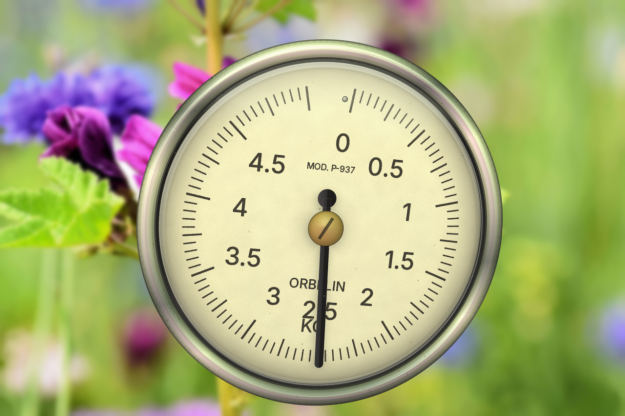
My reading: kg 2.5
